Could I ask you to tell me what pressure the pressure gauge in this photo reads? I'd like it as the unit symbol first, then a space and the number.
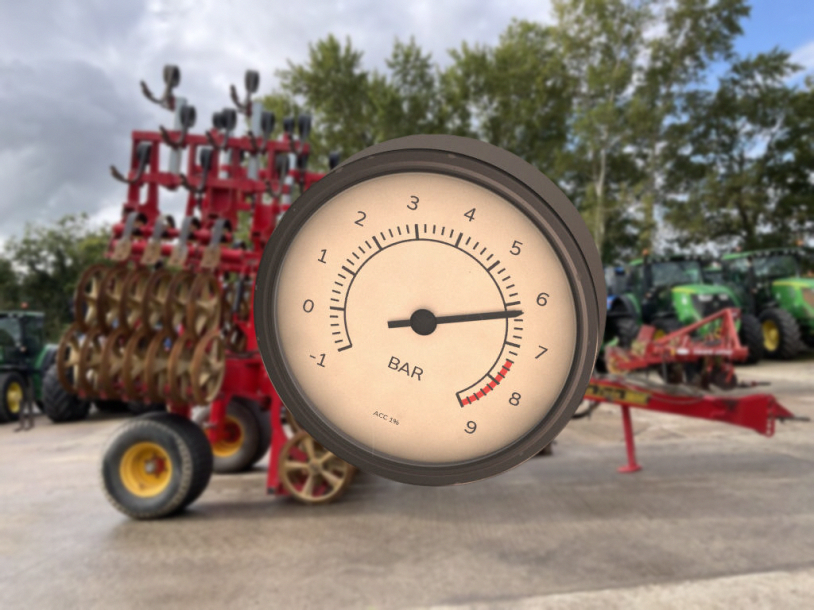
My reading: bar 6.2
